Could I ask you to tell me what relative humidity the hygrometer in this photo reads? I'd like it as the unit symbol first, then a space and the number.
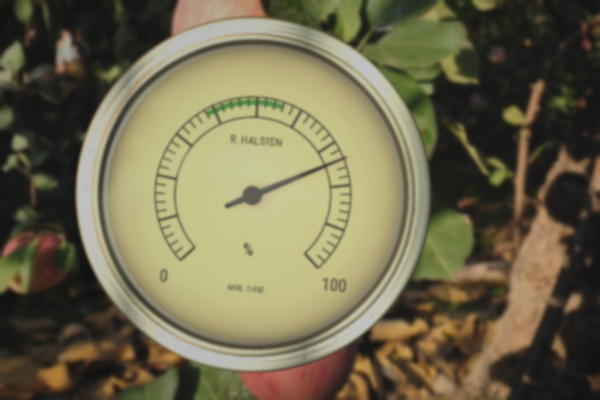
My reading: % 74
